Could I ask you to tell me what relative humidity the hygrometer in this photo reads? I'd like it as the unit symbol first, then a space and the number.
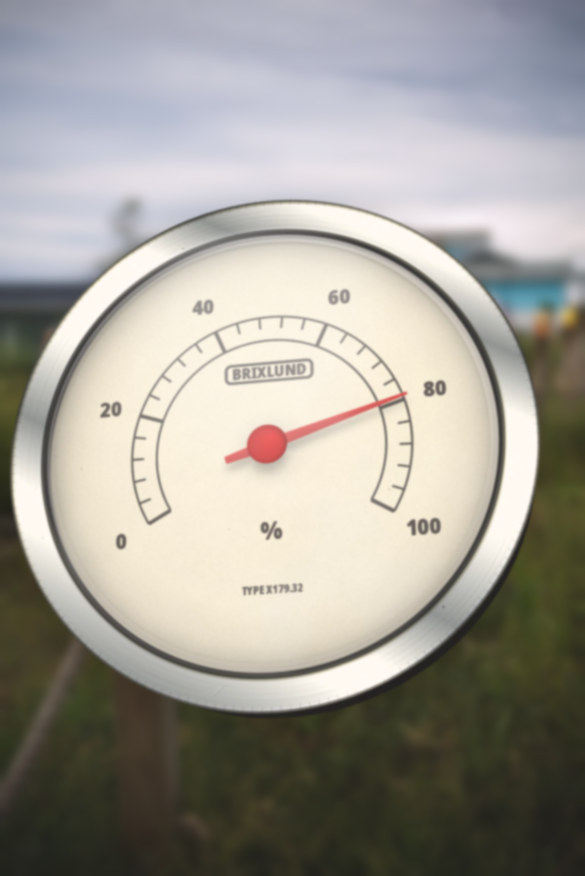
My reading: % 80
